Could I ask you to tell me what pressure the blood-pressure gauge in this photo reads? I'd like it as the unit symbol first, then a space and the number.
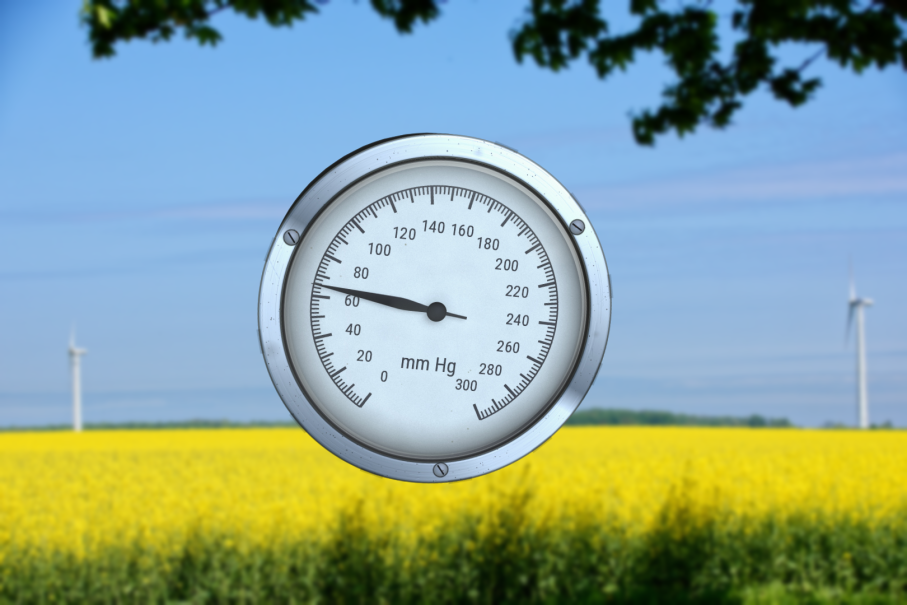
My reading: mmHg 66
